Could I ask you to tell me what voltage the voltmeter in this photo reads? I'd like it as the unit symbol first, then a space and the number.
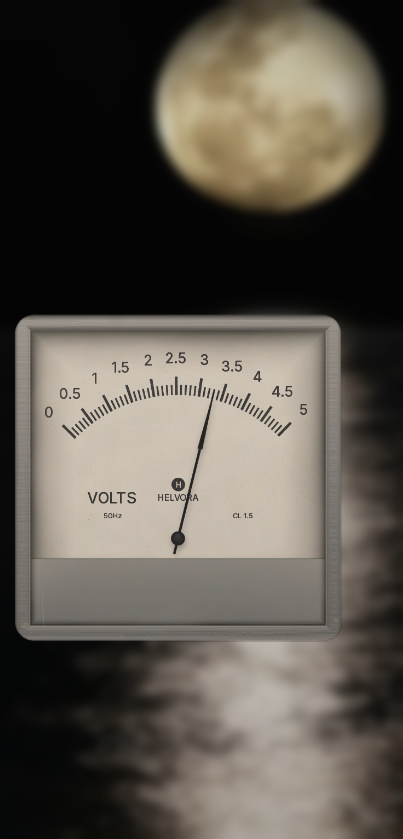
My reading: V 3.3
